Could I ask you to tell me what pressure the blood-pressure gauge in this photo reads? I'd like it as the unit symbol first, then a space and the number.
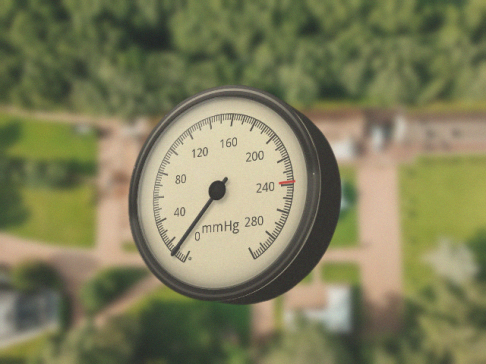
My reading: mmHg 10
